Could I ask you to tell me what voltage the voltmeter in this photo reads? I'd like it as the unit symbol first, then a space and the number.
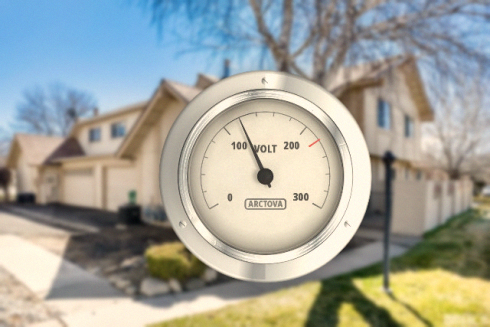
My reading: V 120
